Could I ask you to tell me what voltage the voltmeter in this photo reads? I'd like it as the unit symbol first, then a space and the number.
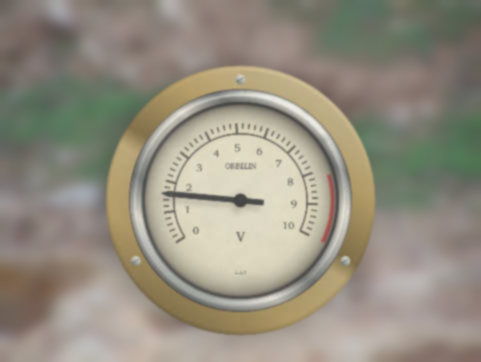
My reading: V 1.6
